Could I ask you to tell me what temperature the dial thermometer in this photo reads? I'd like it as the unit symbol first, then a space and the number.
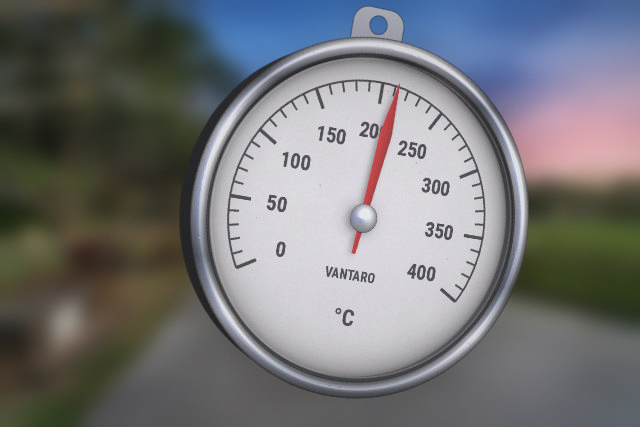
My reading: °C 210
